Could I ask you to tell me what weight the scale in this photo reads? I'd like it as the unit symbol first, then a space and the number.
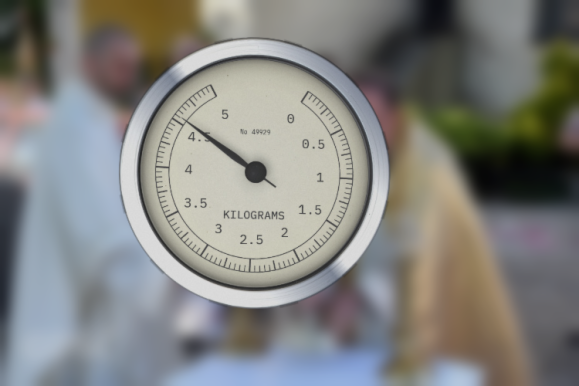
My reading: kg 4.55
